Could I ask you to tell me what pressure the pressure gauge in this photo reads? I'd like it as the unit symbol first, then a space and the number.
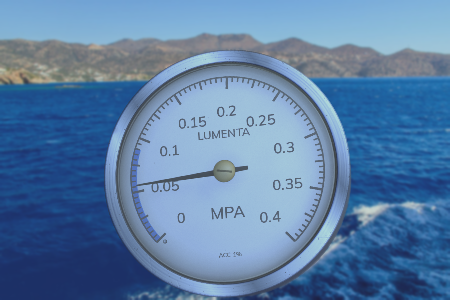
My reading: MPa 0.055
